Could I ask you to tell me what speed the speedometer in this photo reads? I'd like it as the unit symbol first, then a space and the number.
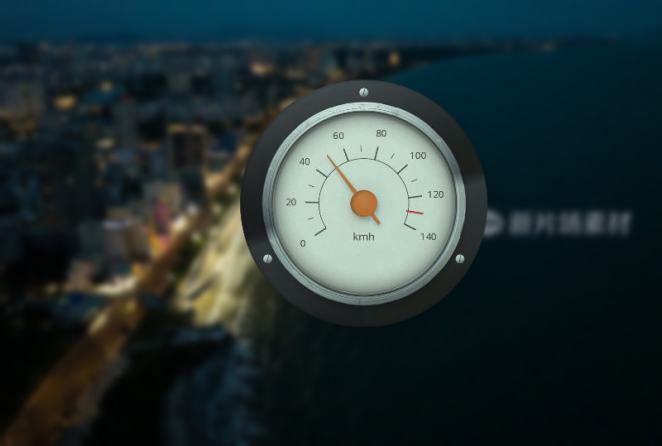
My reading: km/h 50
